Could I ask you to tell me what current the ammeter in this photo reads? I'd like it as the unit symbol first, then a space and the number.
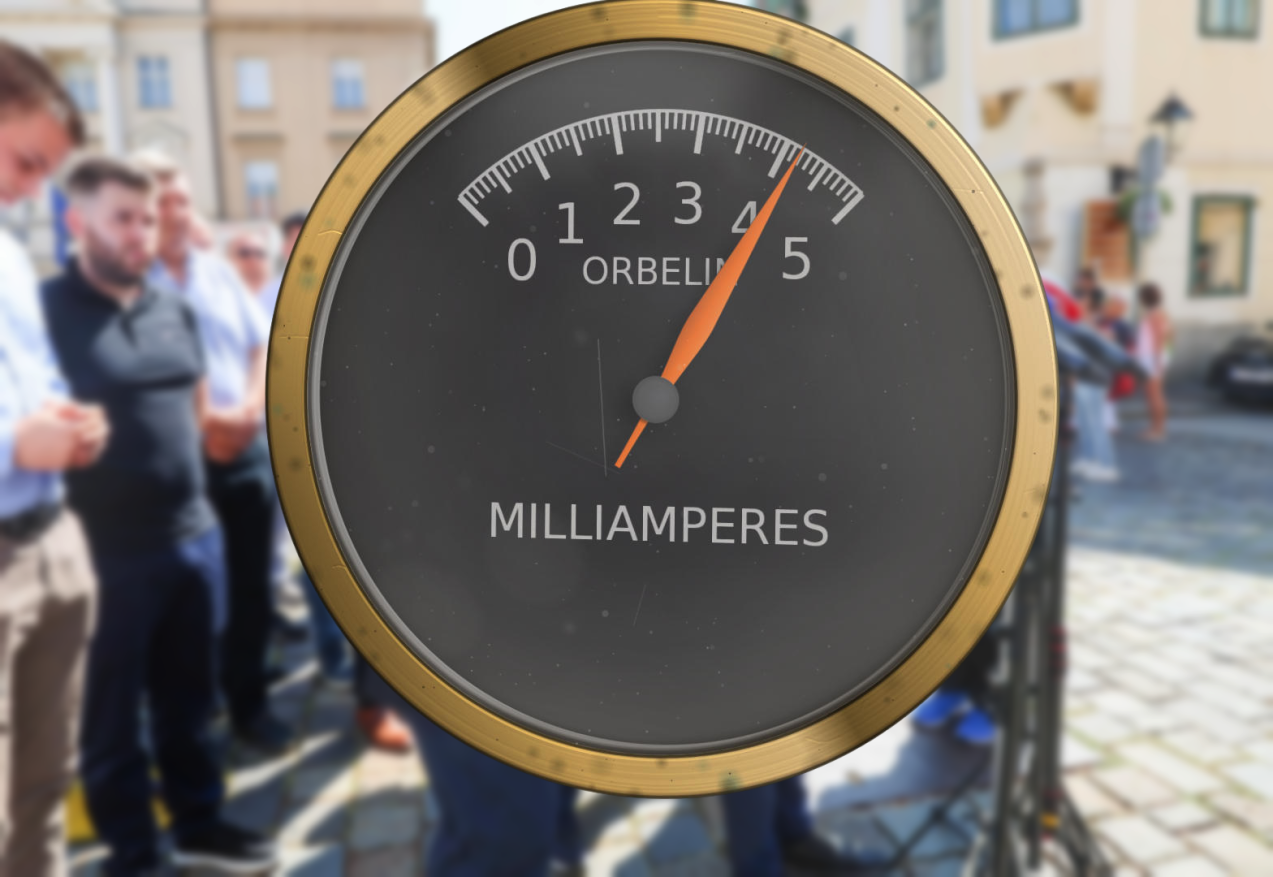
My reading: mA 4.2
